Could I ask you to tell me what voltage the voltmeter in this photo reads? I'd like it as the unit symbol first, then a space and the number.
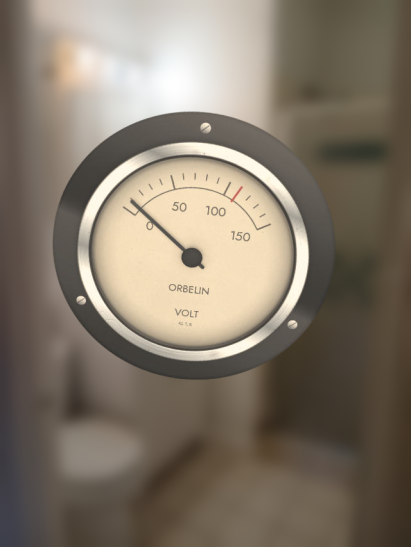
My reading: V 10
